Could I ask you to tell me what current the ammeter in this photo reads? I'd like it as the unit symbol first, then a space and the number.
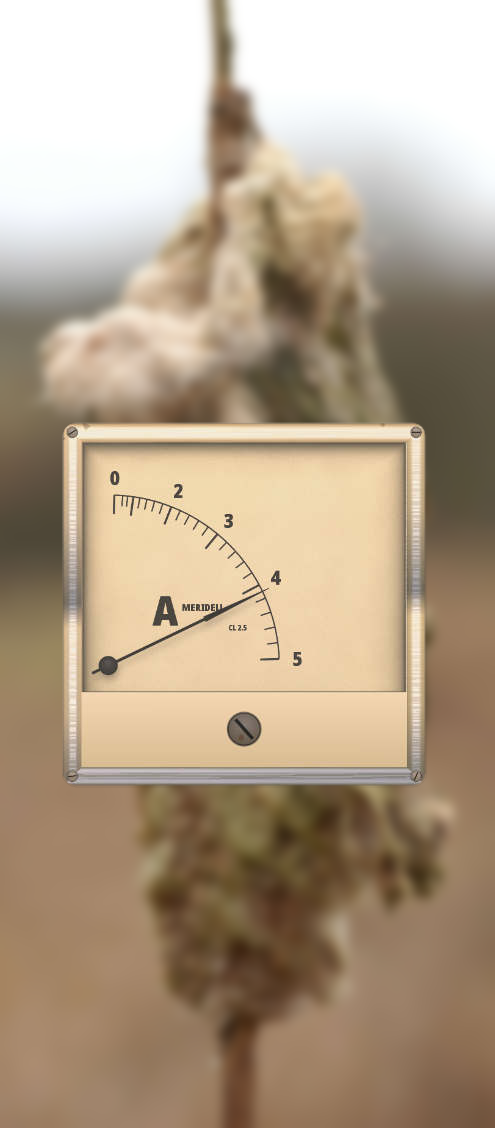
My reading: A 4.1
